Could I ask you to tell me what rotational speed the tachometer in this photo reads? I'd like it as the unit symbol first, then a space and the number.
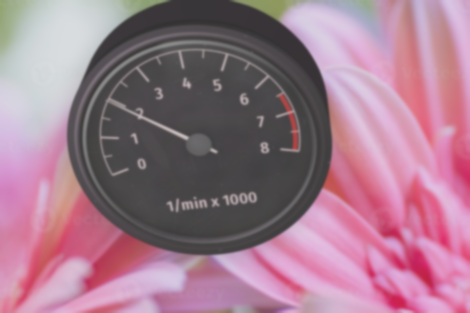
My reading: rpm 2000
